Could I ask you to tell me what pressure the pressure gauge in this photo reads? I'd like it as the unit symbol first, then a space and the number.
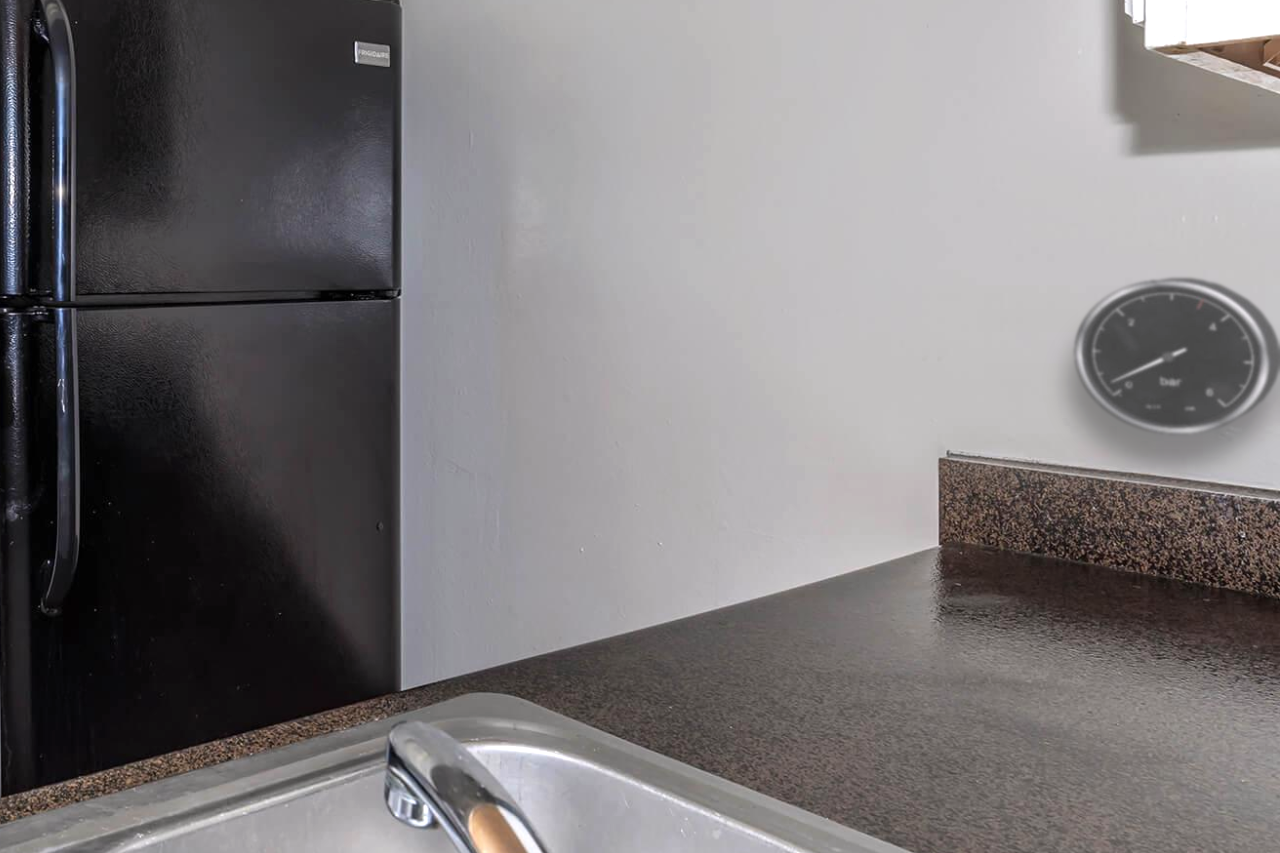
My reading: bar 0.25
